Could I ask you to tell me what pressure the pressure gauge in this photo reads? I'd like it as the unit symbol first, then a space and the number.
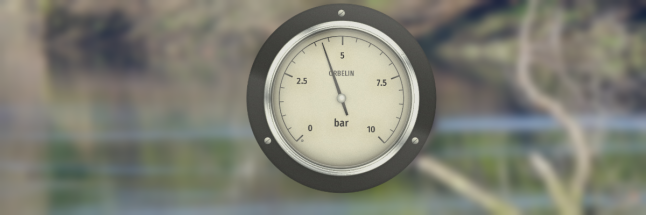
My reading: bar 4.25
